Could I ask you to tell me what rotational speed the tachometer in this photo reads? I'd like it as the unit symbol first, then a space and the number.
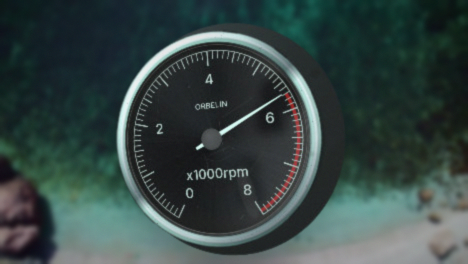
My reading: rpm 5700
